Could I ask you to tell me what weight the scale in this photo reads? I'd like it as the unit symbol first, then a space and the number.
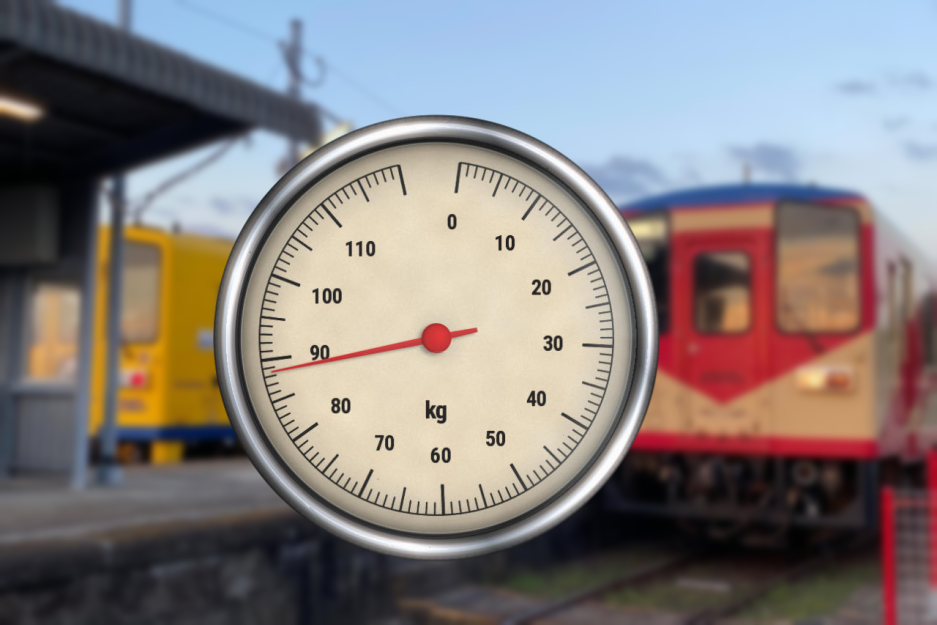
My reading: kg 88.5
